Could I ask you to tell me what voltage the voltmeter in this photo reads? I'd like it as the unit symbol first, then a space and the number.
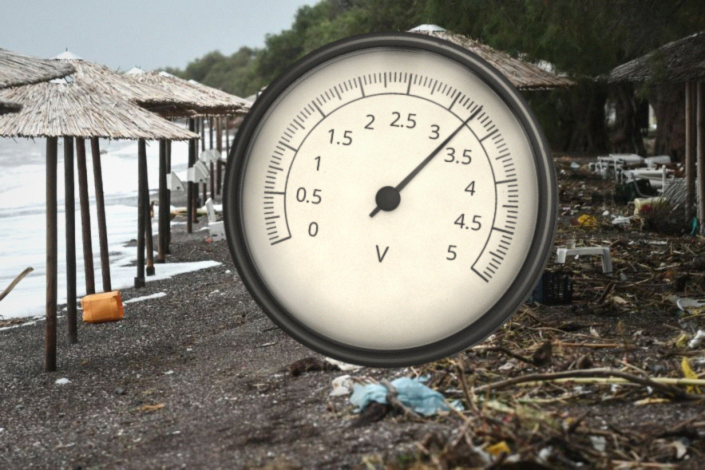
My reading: V 3.25
